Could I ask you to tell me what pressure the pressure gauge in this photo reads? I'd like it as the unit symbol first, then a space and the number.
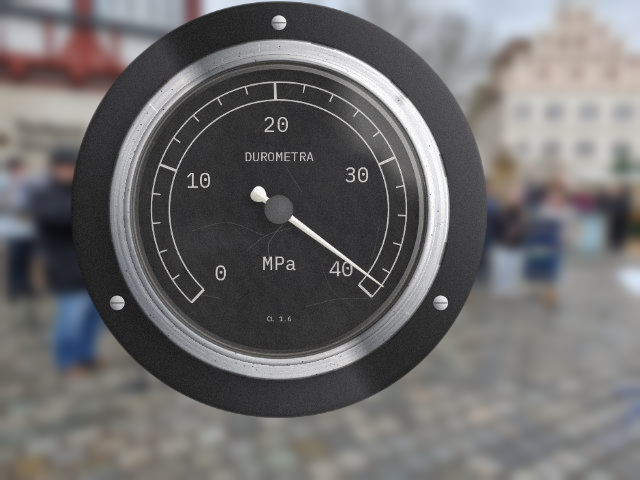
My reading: MPa 39
